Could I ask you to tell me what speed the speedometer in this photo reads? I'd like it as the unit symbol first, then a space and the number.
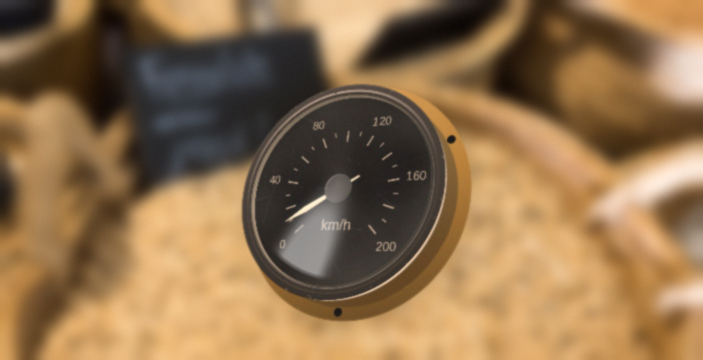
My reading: km/h 10
